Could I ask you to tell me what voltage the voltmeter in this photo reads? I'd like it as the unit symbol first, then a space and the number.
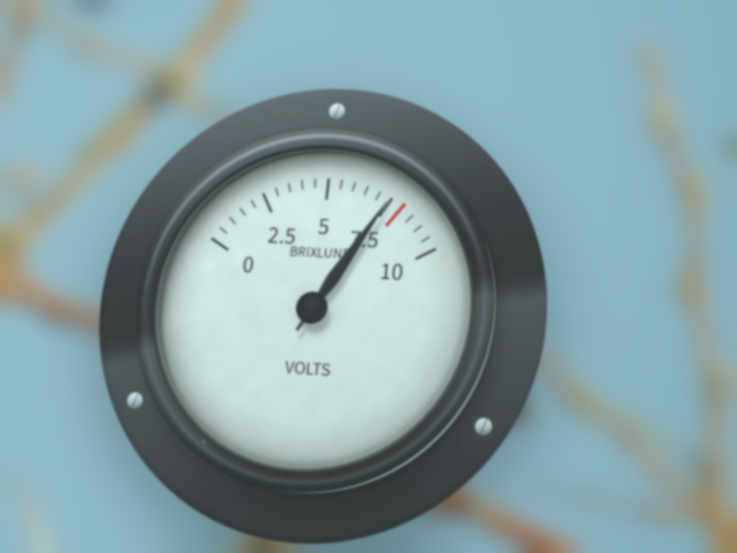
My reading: V 7.5
